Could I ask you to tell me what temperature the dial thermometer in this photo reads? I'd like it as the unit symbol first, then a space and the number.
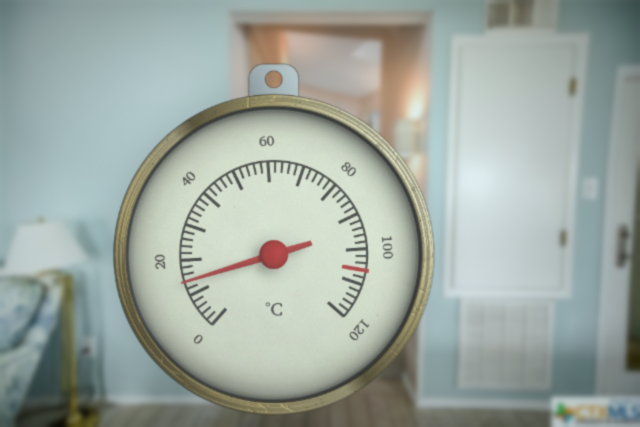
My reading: °C 14
